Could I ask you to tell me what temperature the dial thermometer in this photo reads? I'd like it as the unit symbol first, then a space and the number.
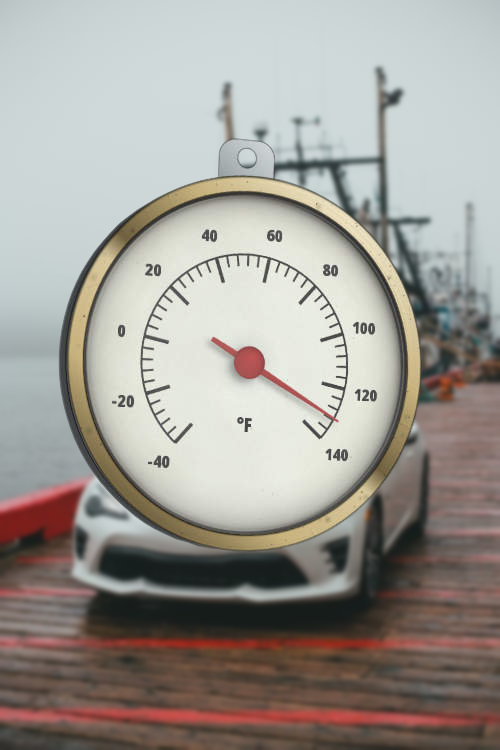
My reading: °F 132
